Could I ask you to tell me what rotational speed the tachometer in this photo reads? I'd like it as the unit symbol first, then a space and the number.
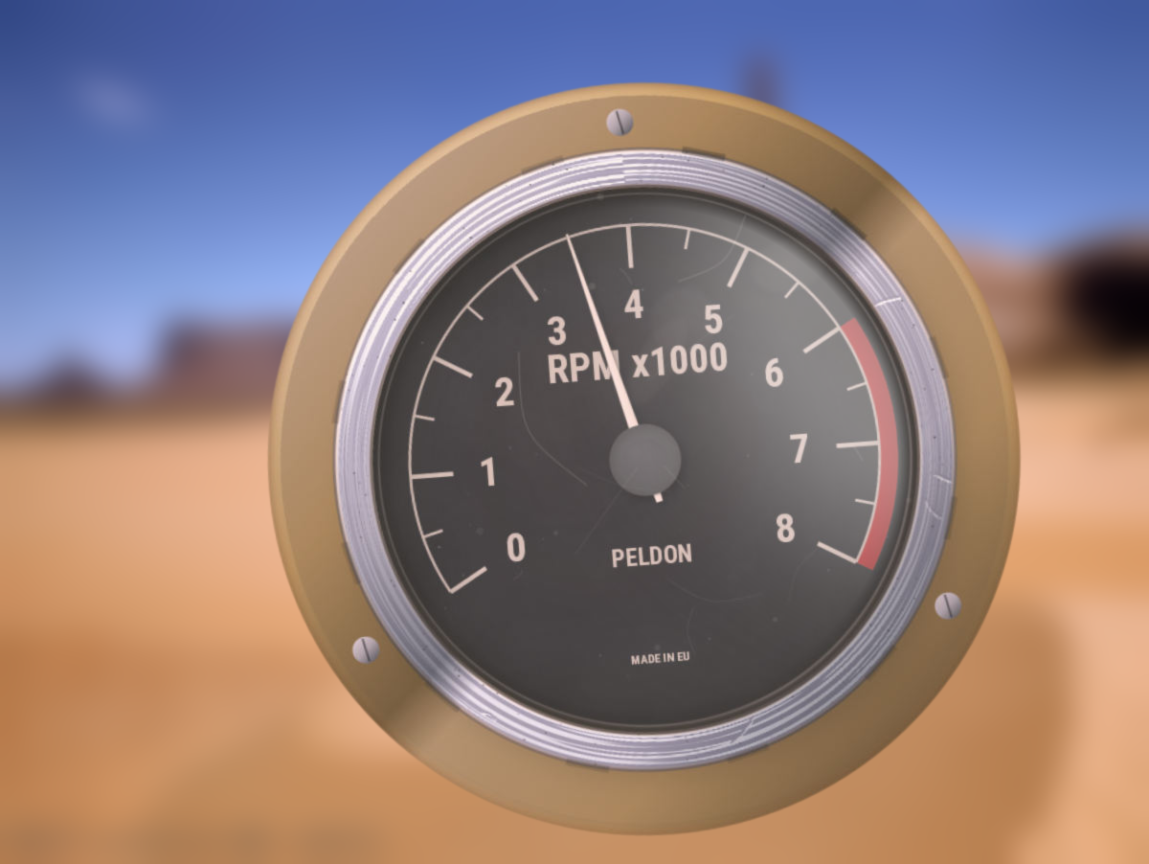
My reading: rpm 3500
